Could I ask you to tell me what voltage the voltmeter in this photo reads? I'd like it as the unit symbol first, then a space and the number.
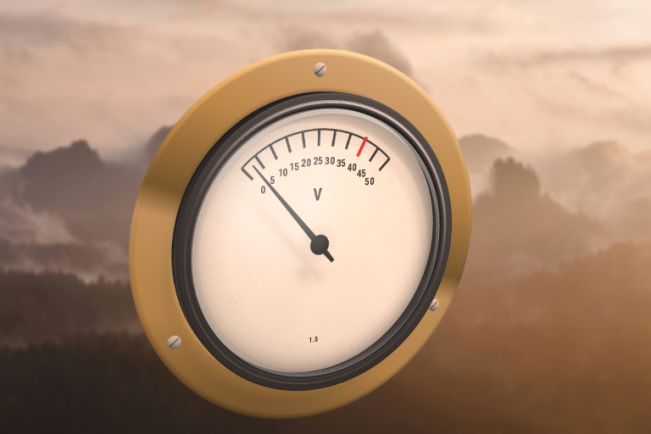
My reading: V 2.5
